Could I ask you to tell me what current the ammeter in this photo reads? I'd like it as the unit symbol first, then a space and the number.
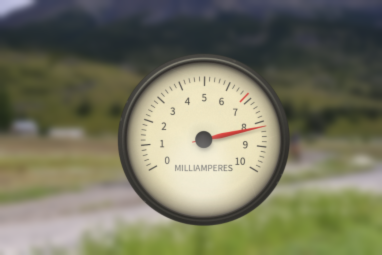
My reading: mA 8.2
